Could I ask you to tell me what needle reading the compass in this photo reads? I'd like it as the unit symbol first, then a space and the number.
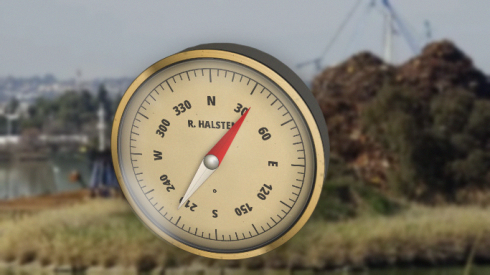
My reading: ° 35
